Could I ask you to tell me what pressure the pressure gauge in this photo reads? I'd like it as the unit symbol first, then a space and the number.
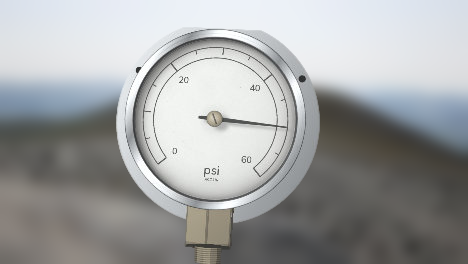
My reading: psi 50
